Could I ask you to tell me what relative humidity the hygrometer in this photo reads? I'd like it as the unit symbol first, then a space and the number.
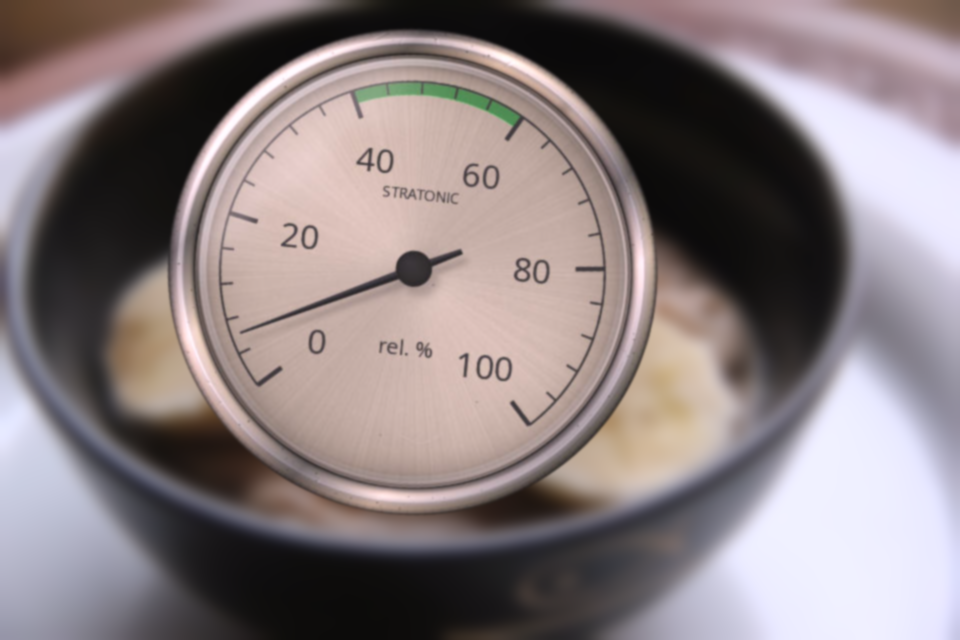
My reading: % 6
